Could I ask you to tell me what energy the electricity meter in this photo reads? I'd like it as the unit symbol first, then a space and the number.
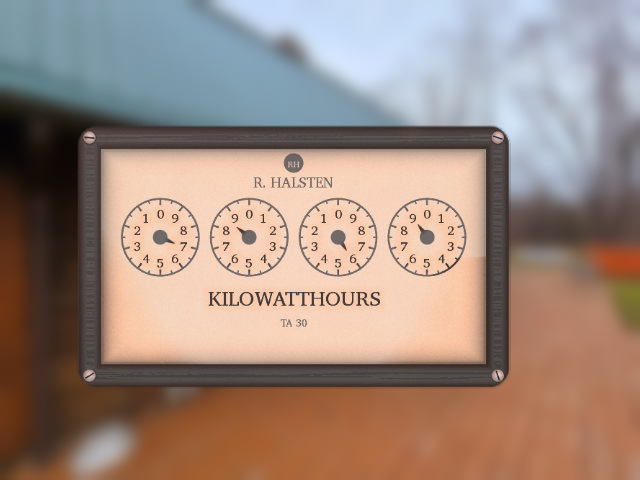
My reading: kWh 6859
